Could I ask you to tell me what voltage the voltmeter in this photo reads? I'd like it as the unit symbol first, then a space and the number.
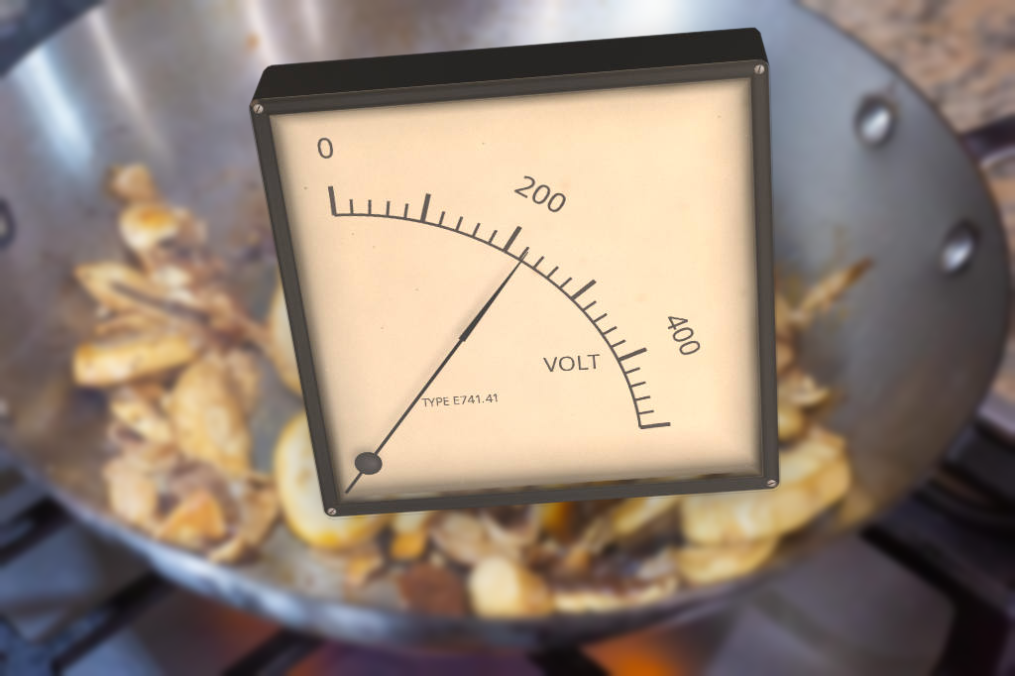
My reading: V 220
